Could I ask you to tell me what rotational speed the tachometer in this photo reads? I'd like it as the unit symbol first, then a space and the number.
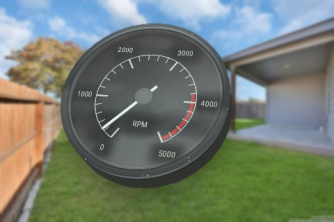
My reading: rpm 200
